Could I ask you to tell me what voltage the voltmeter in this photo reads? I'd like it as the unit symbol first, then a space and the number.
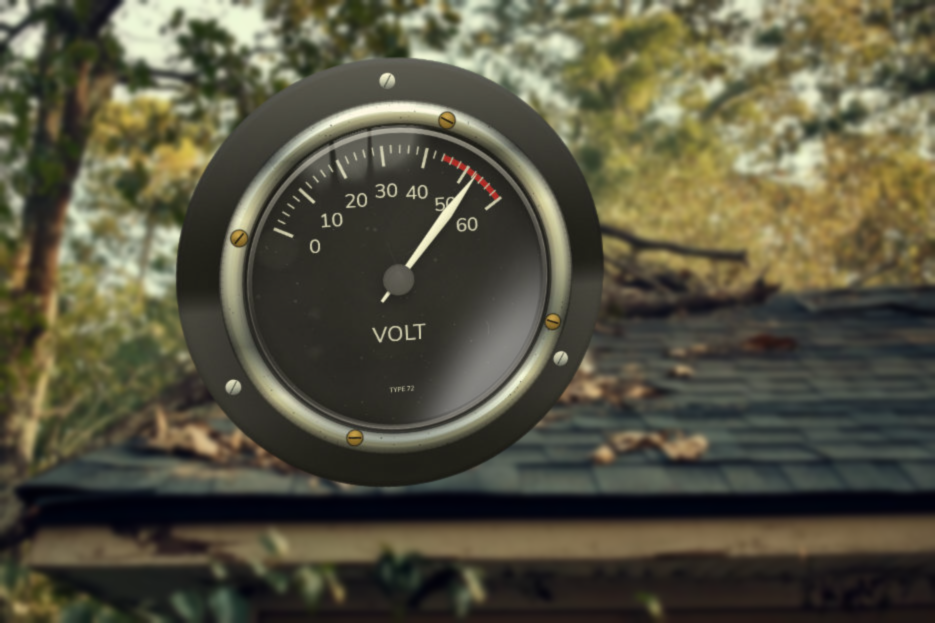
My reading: V 52
